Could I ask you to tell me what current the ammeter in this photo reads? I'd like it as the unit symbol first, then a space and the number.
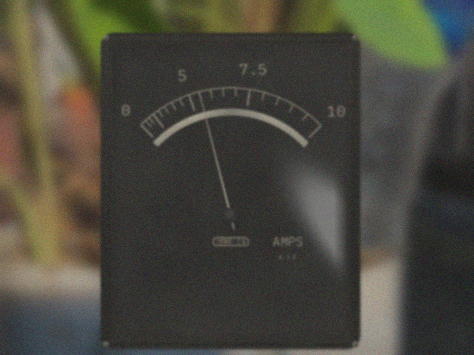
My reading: A 5.5
